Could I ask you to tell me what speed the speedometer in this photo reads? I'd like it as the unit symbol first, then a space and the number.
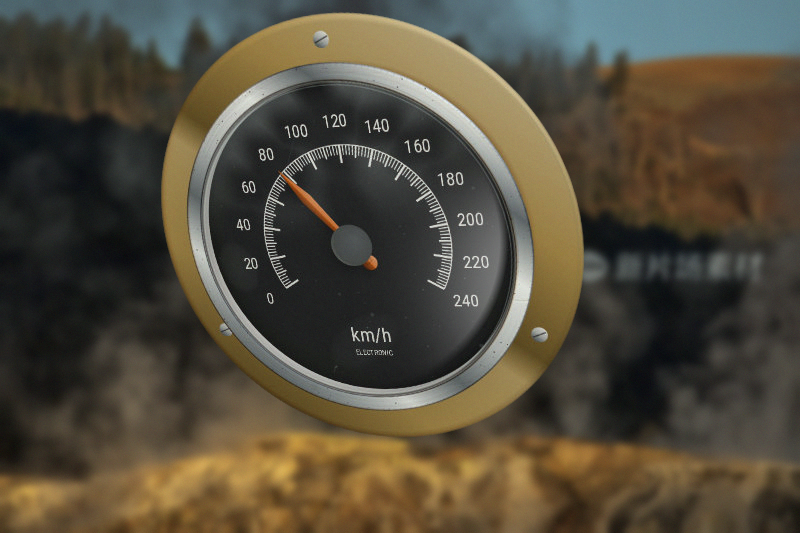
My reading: km/h 80
